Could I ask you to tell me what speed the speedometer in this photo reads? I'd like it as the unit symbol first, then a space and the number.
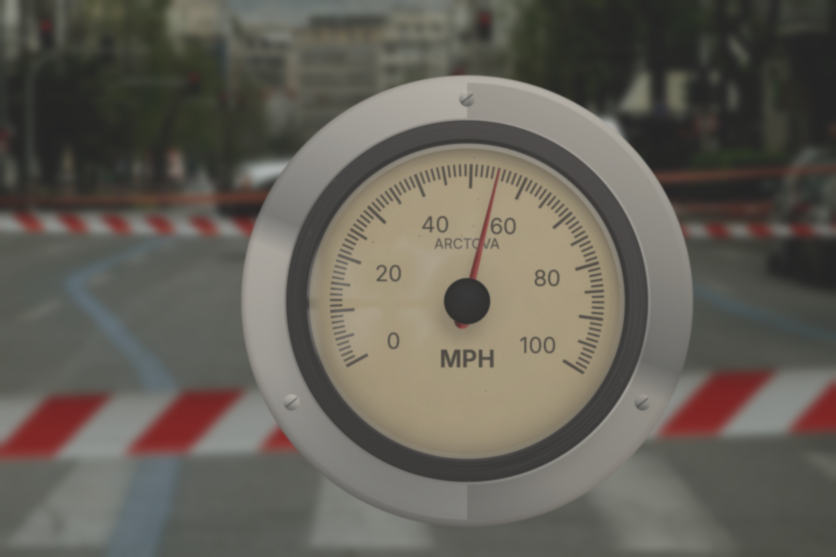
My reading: mph 55
